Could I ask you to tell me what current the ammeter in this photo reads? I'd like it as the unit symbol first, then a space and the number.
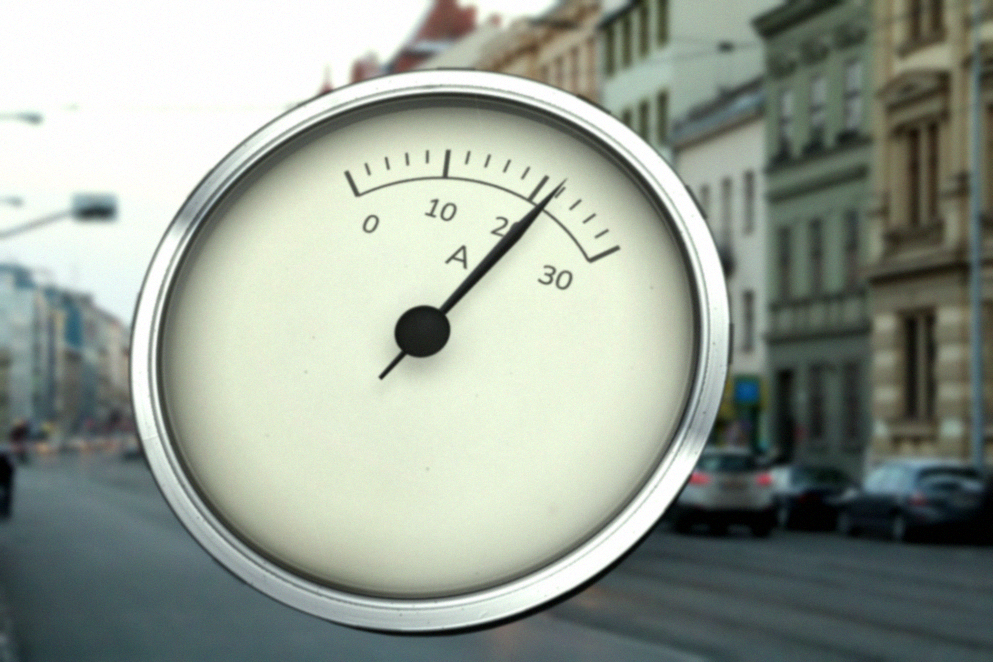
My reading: A 22
